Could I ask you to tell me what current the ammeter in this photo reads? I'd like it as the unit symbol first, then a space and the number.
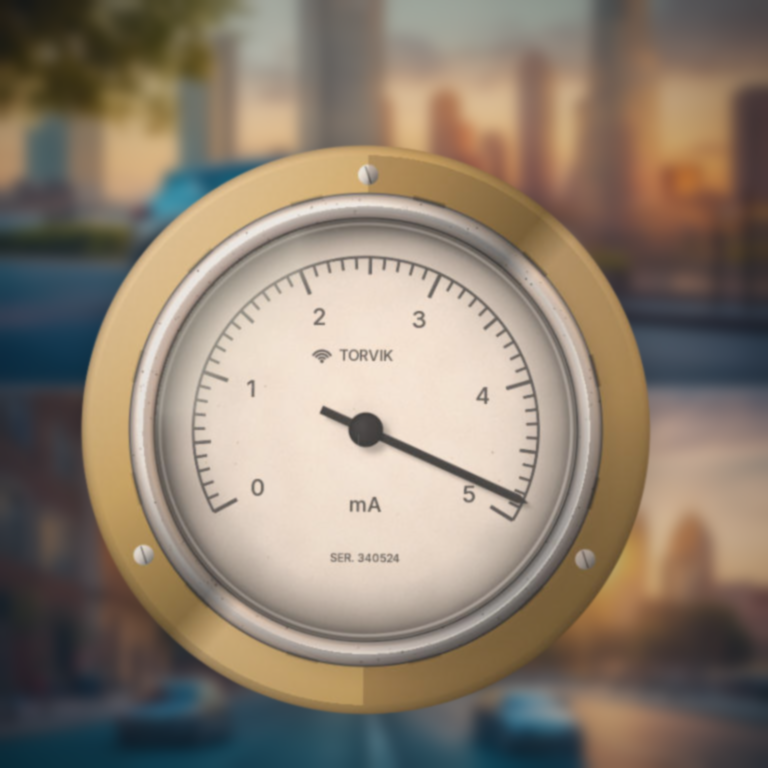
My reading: mA 4.85
